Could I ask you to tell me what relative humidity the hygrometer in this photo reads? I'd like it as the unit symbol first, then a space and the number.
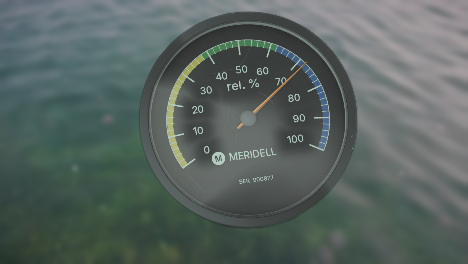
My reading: % 72
